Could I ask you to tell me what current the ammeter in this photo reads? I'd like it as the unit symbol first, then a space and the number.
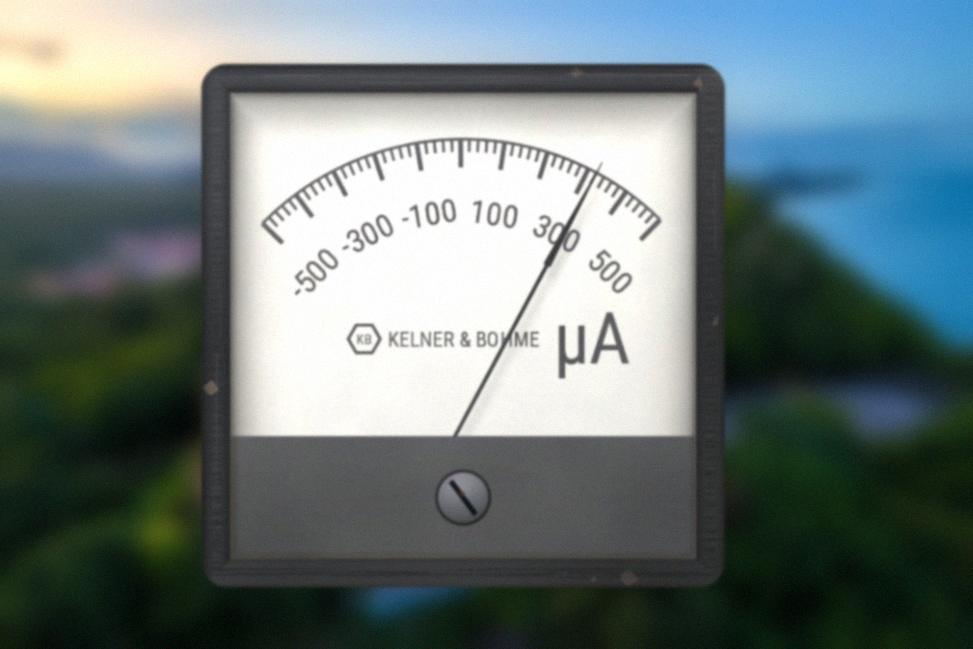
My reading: µA 320
